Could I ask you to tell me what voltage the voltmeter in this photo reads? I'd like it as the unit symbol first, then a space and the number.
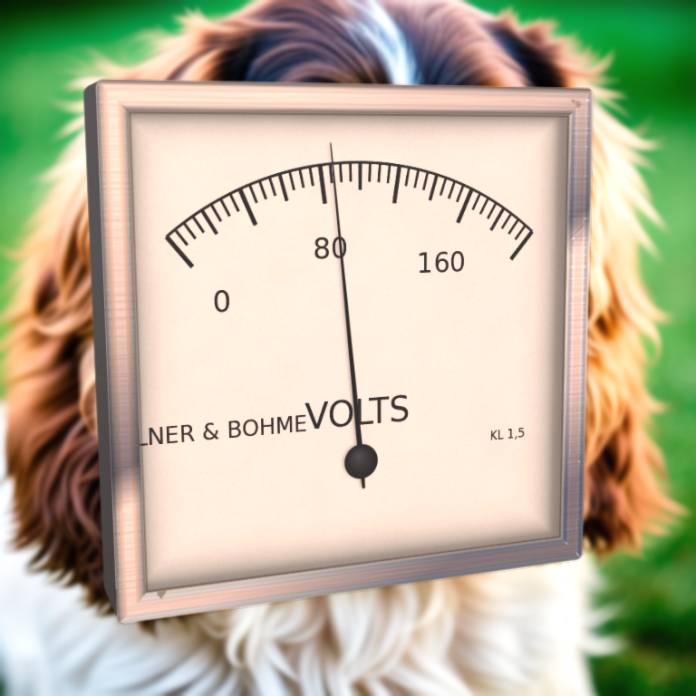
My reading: V 85
